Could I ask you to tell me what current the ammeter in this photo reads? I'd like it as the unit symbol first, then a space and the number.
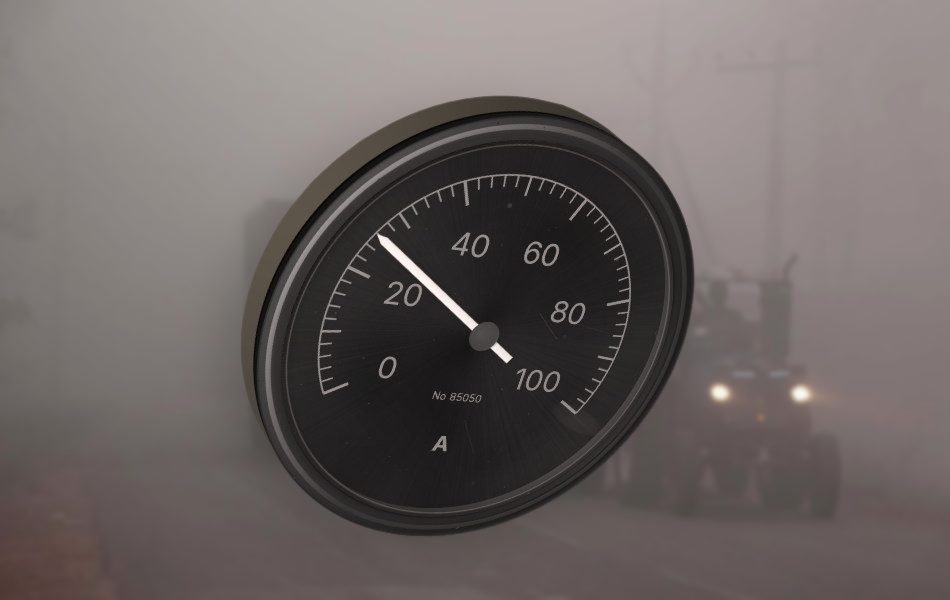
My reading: A 26
